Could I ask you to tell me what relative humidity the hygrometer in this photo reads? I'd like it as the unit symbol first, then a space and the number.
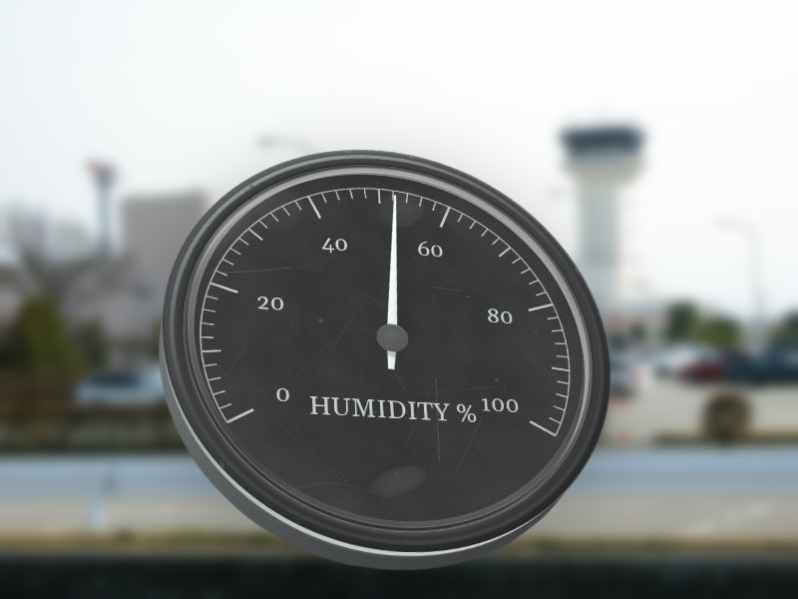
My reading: % 52
